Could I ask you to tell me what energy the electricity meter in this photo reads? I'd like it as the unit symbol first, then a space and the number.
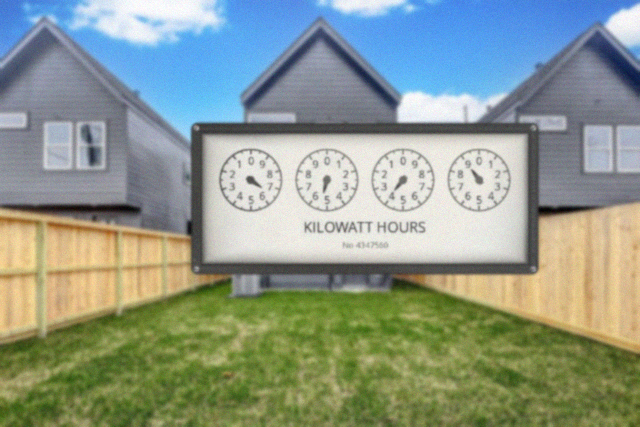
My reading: kWh 6539
